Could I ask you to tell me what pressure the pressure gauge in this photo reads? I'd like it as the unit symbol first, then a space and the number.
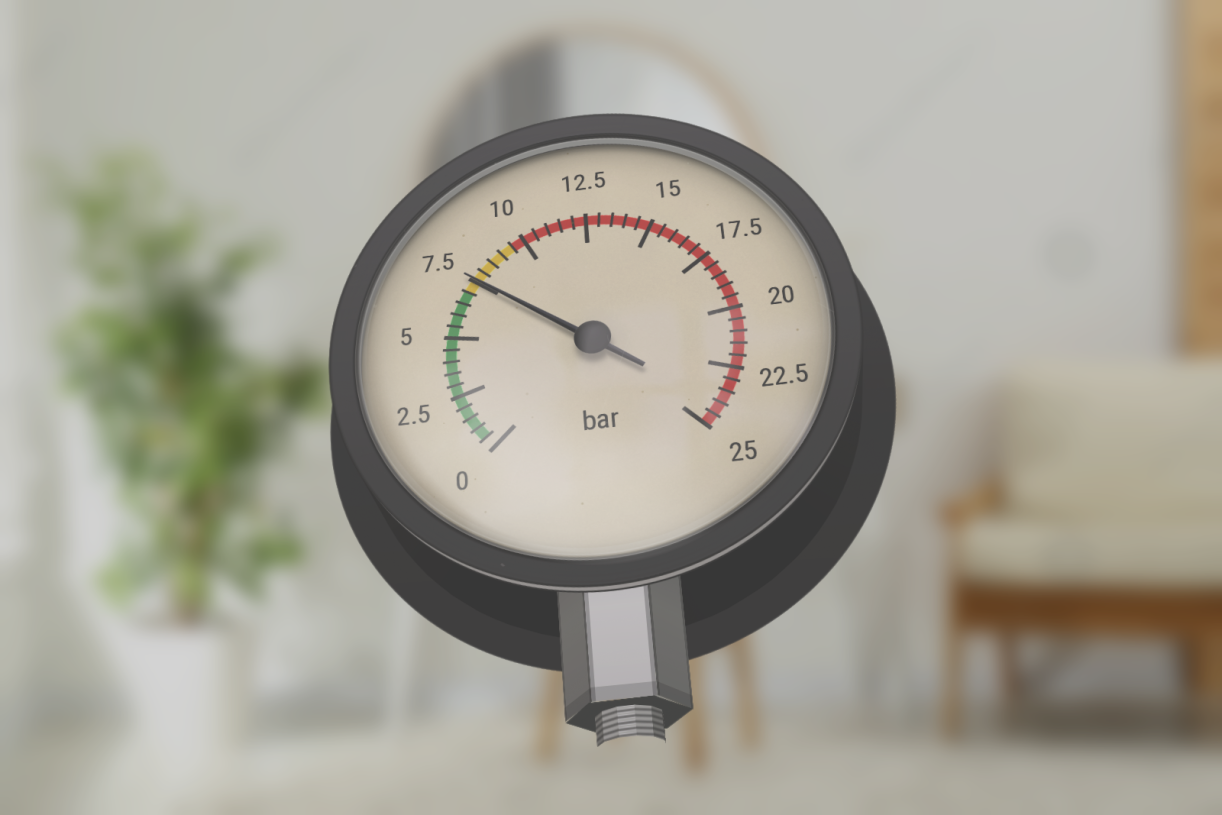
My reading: bar 7.5
